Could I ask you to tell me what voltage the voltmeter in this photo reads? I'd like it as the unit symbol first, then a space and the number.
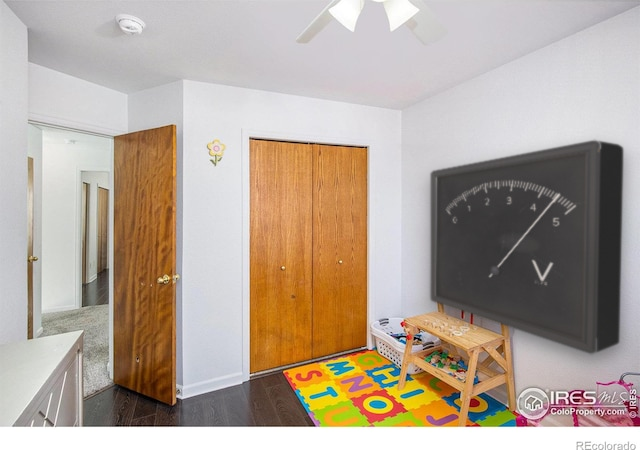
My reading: V 4.5
